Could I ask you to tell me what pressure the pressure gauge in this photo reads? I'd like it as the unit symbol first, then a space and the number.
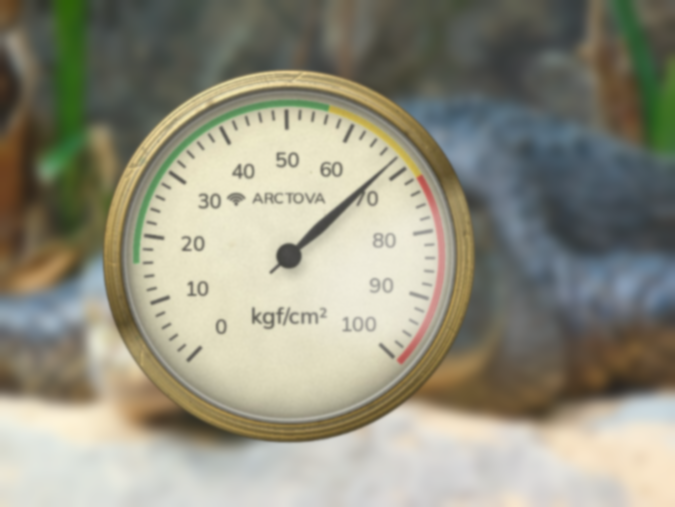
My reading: kg/cm² 68
